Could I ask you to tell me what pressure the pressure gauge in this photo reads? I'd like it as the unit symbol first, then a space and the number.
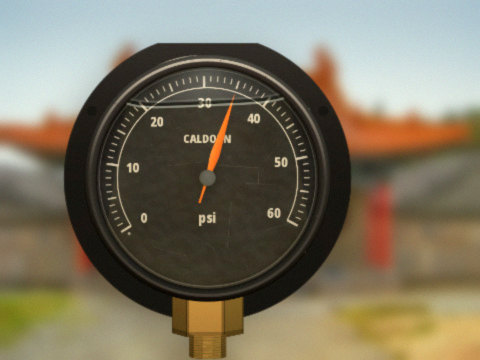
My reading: psi 35
